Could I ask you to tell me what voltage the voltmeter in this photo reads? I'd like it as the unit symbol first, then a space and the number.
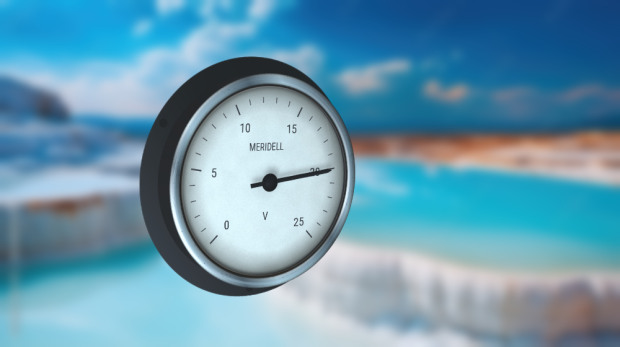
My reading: V 20
